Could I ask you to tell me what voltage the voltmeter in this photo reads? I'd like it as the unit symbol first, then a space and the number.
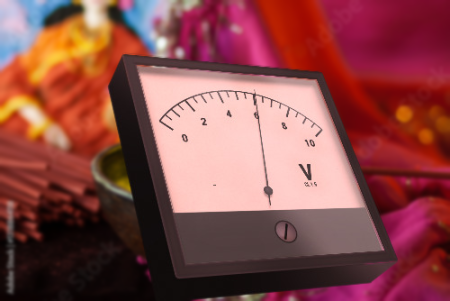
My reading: V 6
